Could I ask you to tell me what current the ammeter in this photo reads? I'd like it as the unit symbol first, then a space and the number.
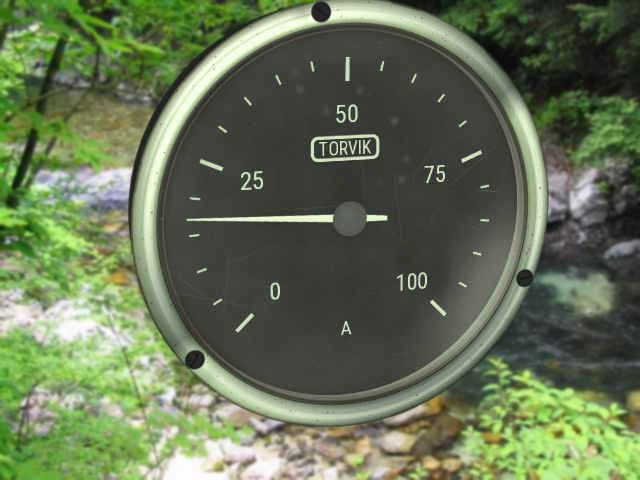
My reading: A 17.5
